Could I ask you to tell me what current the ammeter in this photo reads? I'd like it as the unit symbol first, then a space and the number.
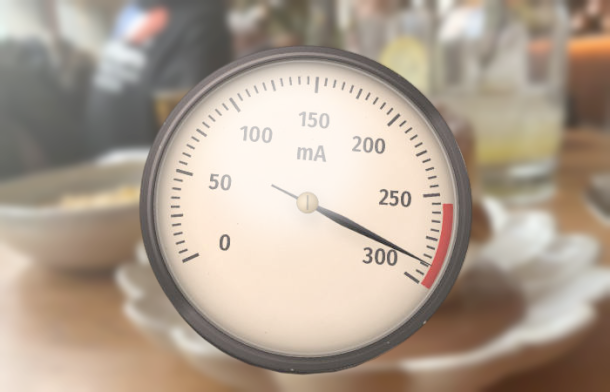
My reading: mA 290
